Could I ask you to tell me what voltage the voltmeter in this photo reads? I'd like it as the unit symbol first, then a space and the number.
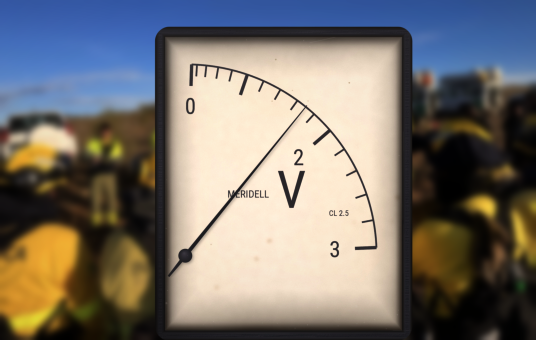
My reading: V 1.7
